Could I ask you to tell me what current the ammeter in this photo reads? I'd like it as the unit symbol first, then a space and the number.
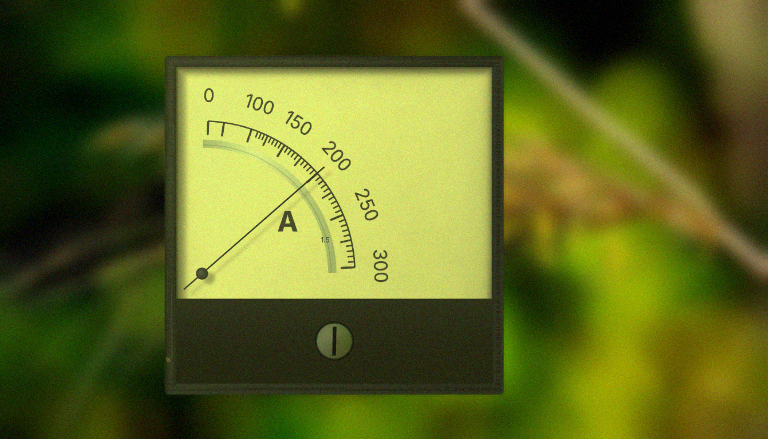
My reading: A 200
